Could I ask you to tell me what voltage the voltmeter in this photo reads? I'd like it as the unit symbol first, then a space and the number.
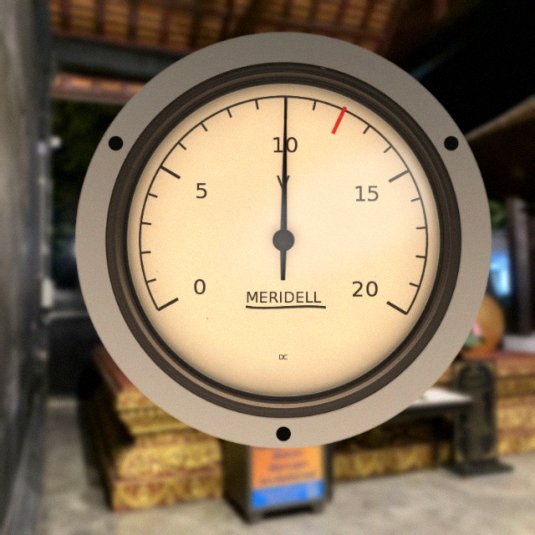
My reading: V 10
